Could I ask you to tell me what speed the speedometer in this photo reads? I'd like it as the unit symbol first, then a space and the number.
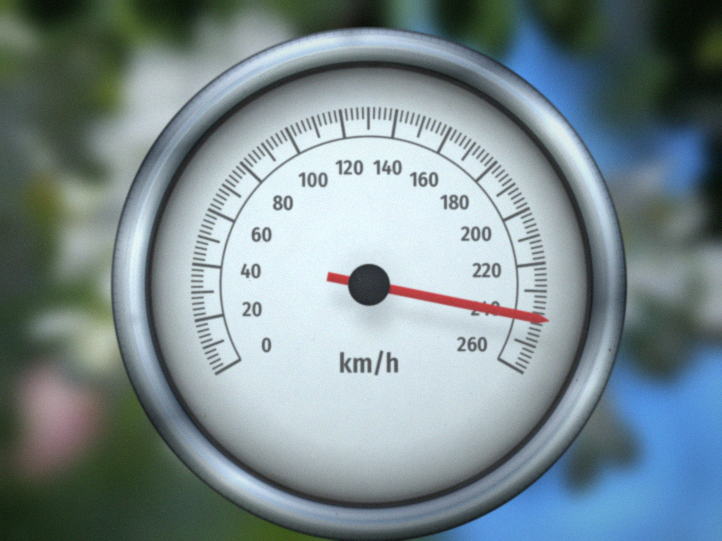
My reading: km/h 240
